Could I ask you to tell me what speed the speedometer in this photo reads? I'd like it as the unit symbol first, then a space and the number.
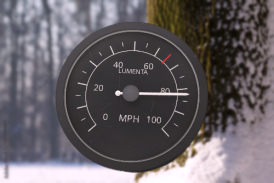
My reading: mph 82.5
